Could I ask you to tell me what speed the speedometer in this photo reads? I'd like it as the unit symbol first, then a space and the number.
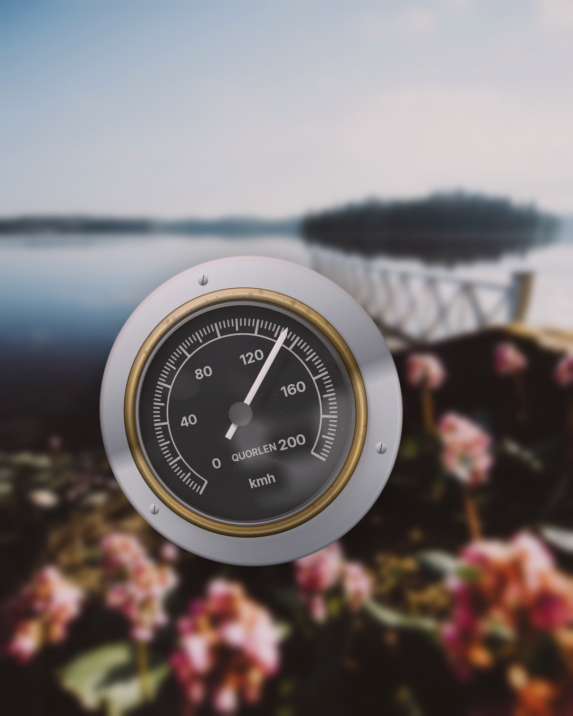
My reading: km/h 134
